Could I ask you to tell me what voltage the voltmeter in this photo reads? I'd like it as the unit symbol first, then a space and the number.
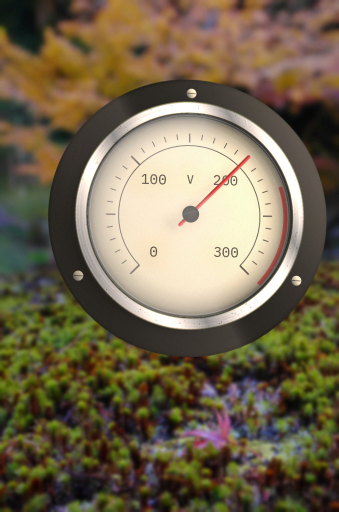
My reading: V 200
